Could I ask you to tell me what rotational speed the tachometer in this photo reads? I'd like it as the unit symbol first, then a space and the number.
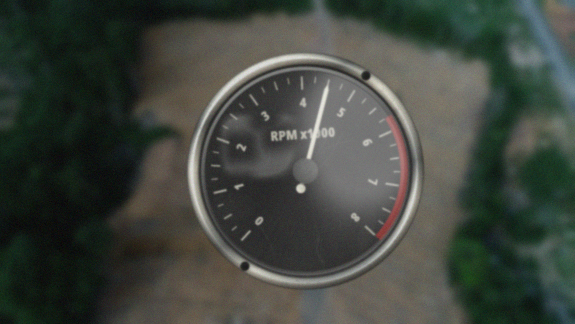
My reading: rpm 4500
